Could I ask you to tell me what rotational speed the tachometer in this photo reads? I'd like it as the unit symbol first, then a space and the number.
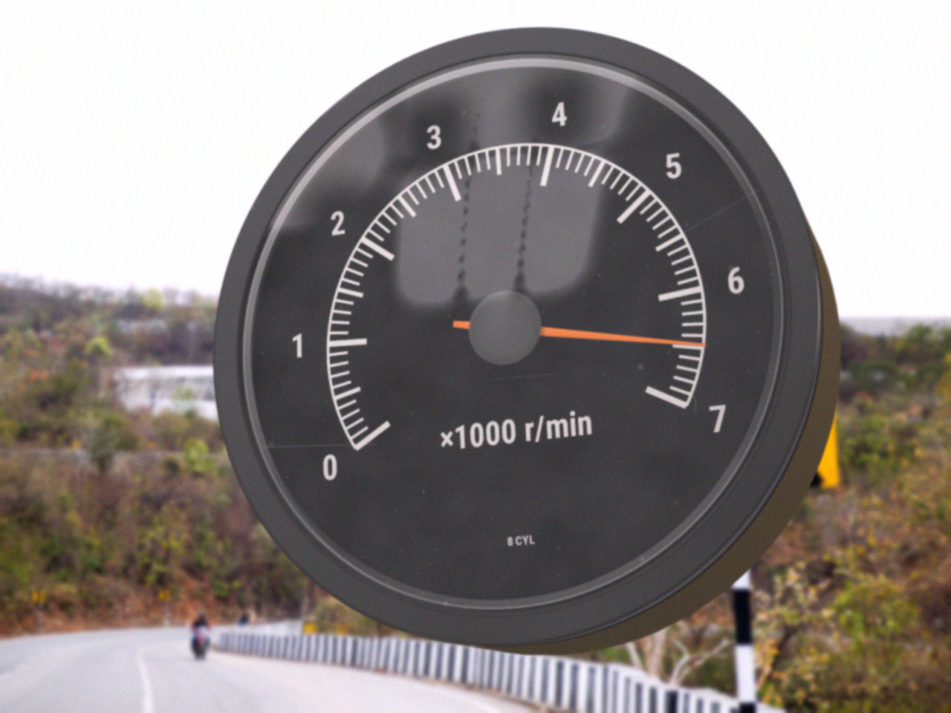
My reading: rpm 6500
